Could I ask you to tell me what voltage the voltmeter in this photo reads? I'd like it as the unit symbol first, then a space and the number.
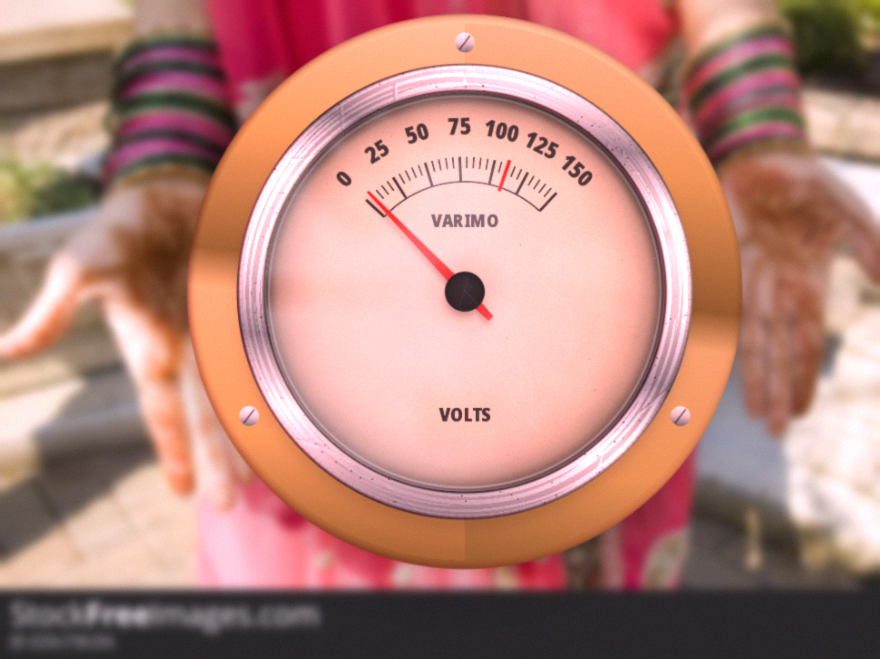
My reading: V 5
